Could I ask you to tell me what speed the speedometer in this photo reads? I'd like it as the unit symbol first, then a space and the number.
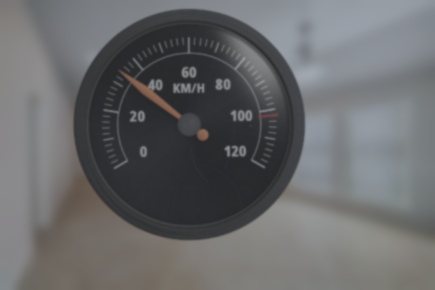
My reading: km/h 34
